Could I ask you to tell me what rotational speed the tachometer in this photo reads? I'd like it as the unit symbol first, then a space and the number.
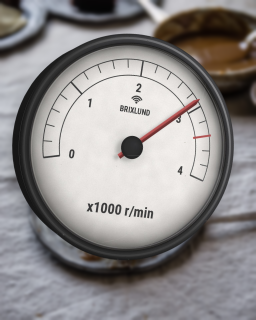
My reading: rpm 2900
